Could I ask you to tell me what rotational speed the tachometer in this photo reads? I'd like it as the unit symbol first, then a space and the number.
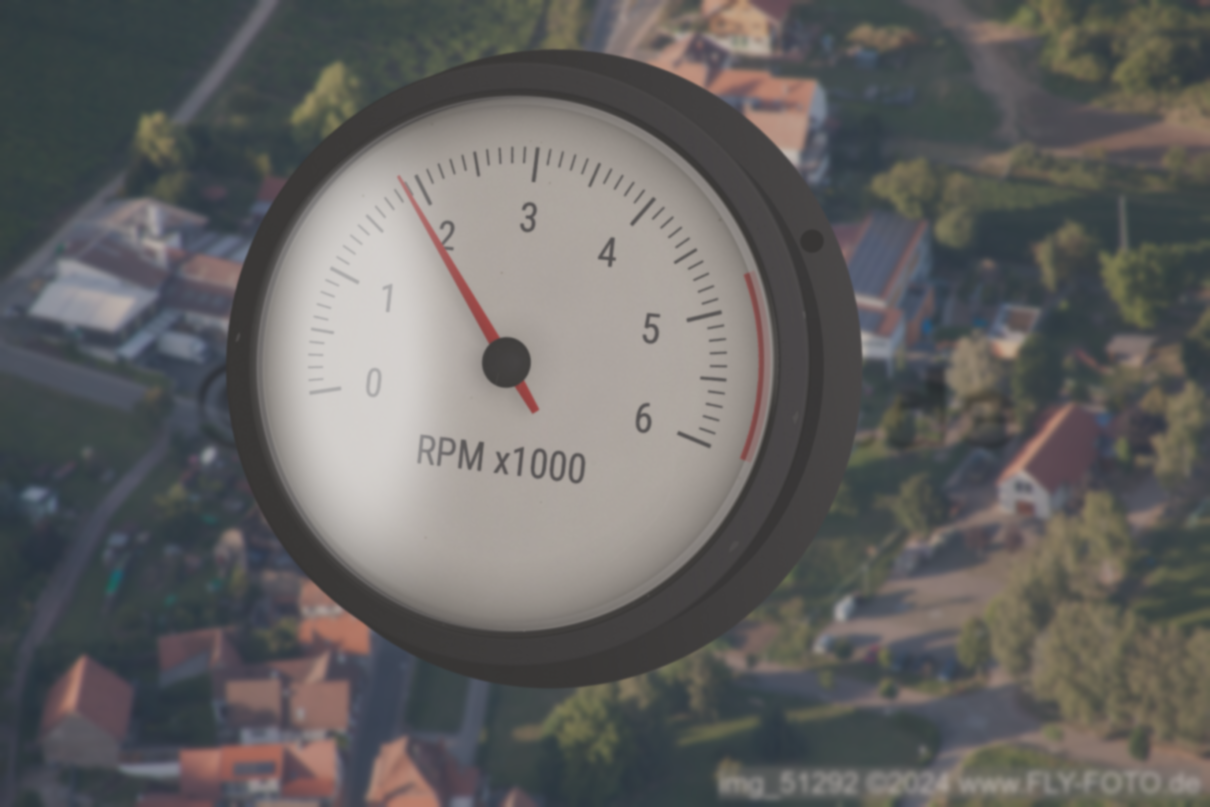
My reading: rpm 1900
